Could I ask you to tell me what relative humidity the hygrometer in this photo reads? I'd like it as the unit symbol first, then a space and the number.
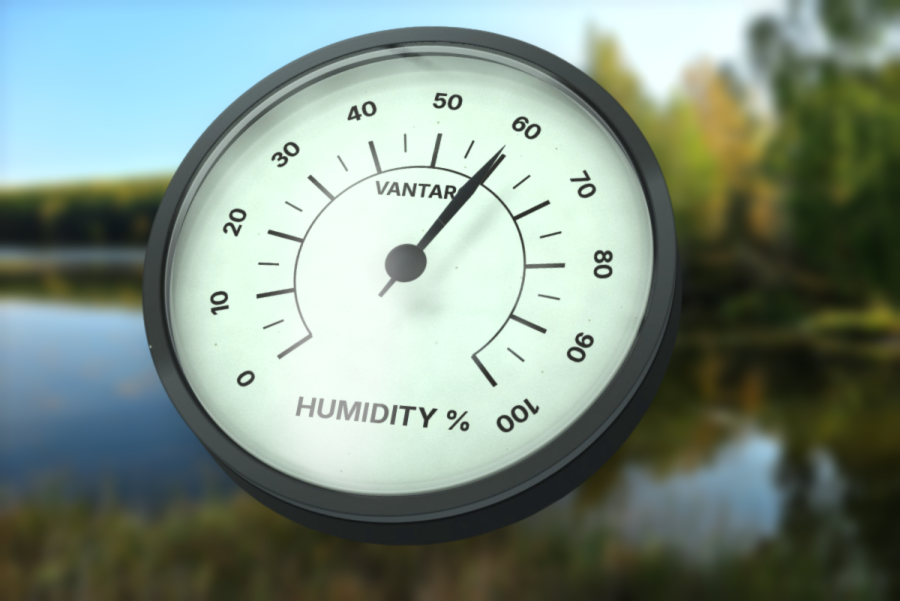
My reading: % 60
